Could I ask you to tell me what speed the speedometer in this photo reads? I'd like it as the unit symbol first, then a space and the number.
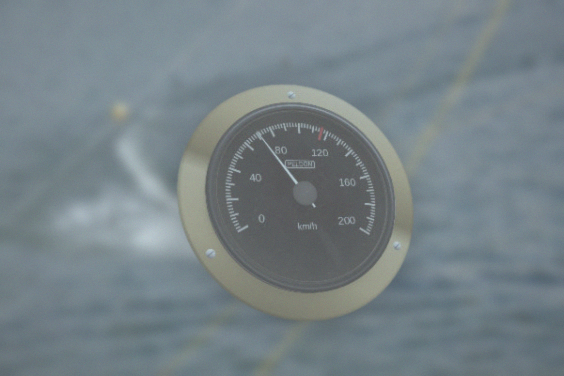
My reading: km/h 70
